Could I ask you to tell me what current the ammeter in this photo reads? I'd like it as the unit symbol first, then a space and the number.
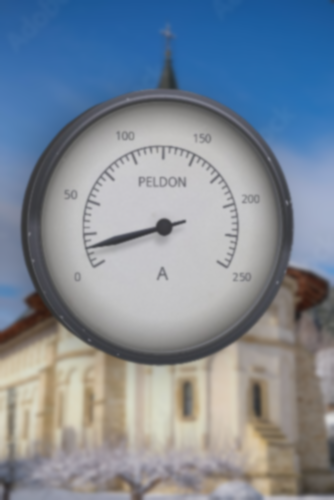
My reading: A 15
